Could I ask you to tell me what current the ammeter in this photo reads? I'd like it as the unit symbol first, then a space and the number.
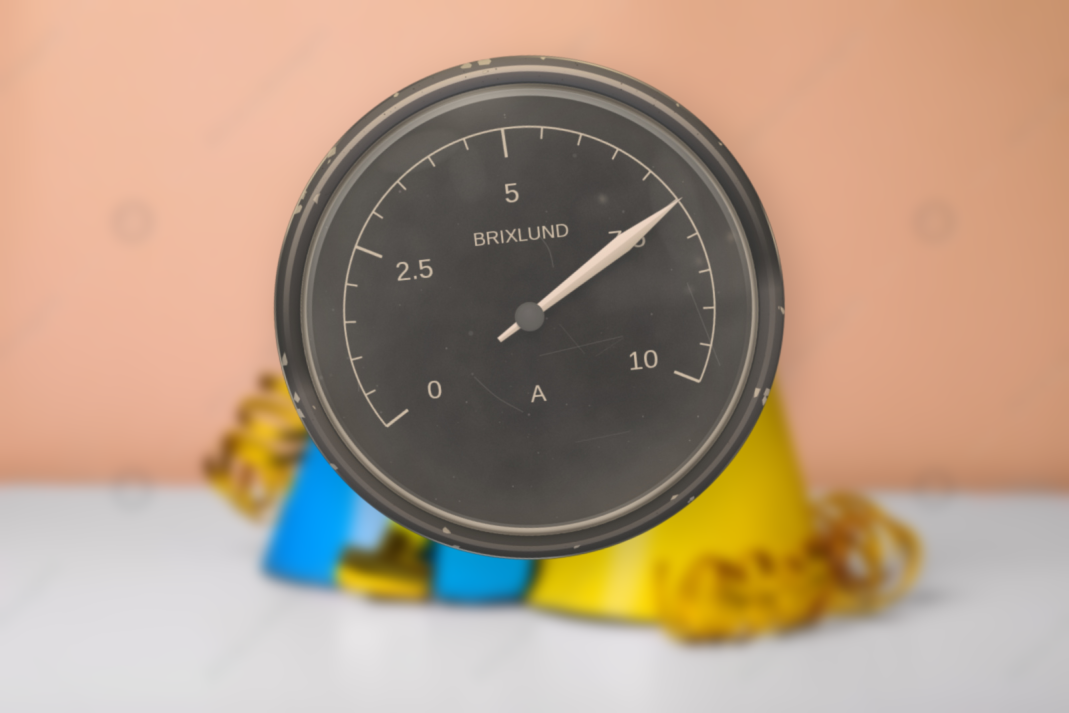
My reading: A 7.5
